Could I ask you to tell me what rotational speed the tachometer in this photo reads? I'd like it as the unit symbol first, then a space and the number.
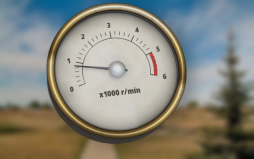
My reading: rpm 800
